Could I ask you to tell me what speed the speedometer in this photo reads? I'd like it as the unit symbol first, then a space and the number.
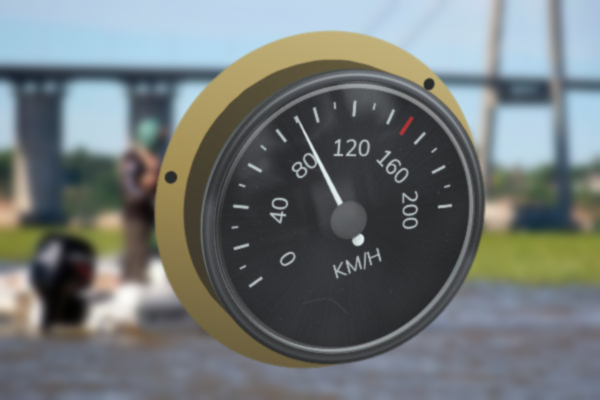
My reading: km/h 90
